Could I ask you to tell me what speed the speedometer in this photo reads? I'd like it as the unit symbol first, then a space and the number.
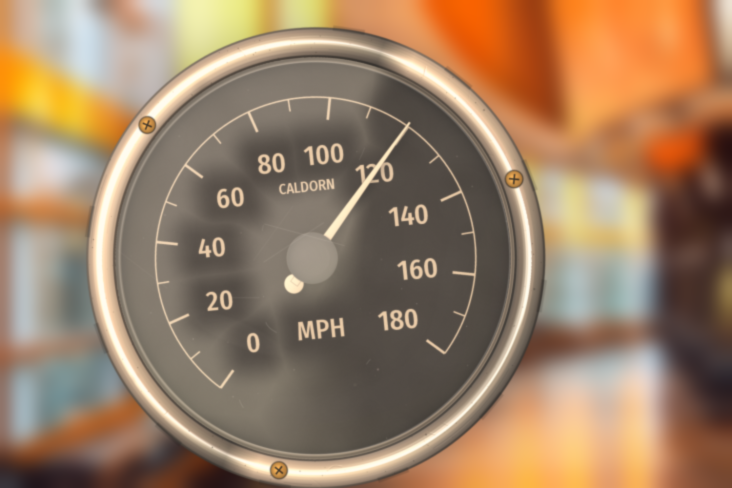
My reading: mph 120
